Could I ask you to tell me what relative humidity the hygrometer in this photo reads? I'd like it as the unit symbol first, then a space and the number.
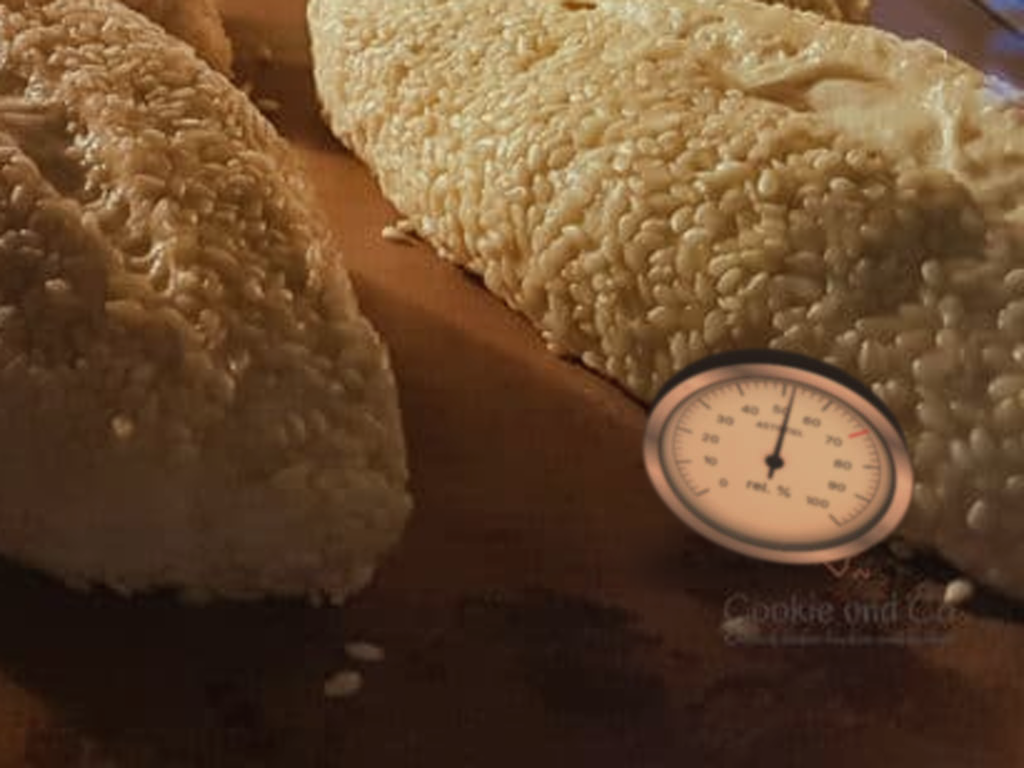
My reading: % 52
